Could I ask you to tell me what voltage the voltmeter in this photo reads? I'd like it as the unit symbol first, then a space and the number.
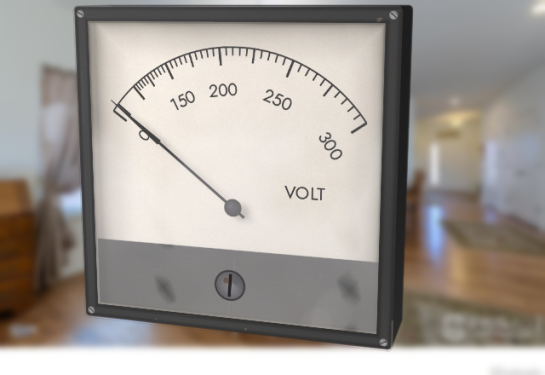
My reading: V 50
